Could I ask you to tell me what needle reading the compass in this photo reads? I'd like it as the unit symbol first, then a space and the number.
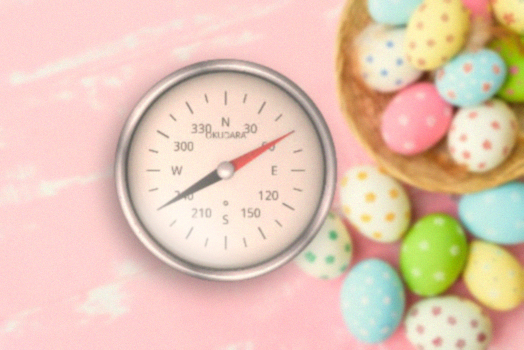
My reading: ° 60
